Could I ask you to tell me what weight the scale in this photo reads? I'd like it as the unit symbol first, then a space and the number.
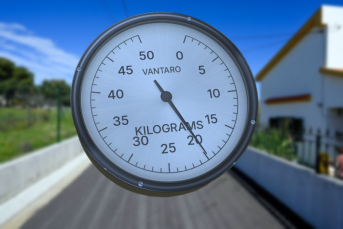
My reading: kg 20
